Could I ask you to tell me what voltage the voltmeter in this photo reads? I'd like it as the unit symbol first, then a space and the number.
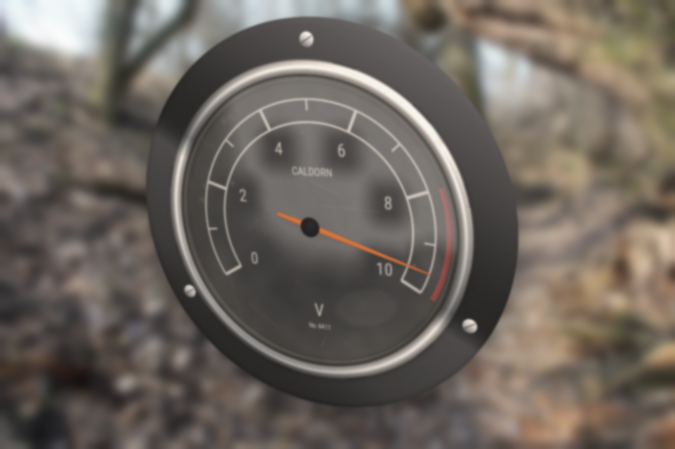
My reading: V 9.5
